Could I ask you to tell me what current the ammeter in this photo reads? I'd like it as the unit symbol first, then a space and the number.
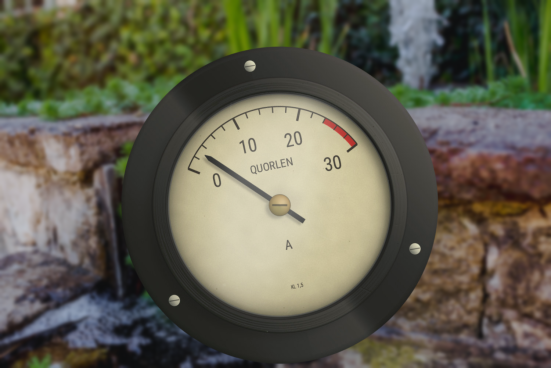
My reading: A 3
